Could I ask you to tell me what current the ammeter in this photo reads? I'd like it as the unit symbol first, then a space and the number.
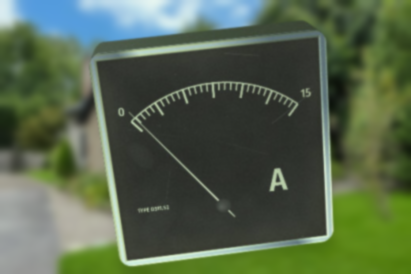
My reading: A 0.5
